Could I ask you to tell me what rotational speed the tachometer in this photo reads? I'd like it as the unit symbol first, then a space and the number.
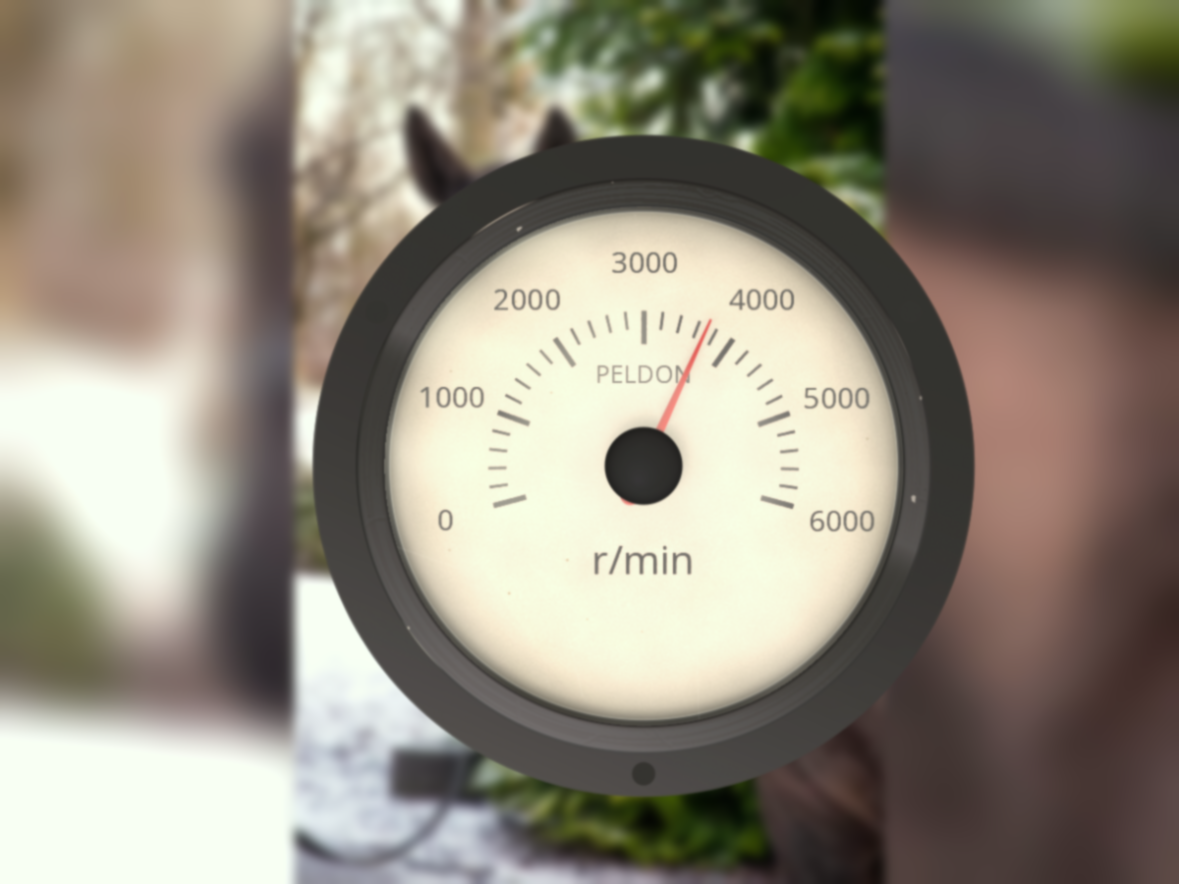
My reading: rpm 3700
